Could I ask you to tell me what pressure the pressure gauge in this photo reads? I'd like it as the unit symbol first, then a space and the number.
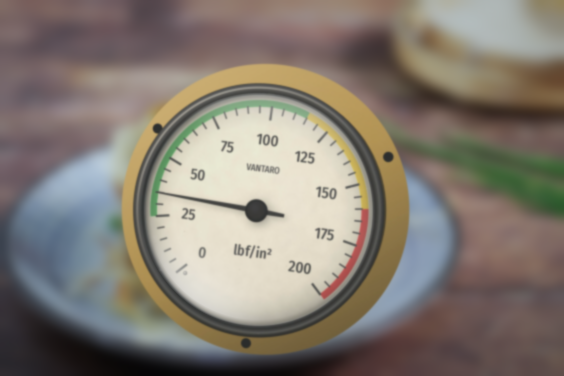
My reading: psi 35
